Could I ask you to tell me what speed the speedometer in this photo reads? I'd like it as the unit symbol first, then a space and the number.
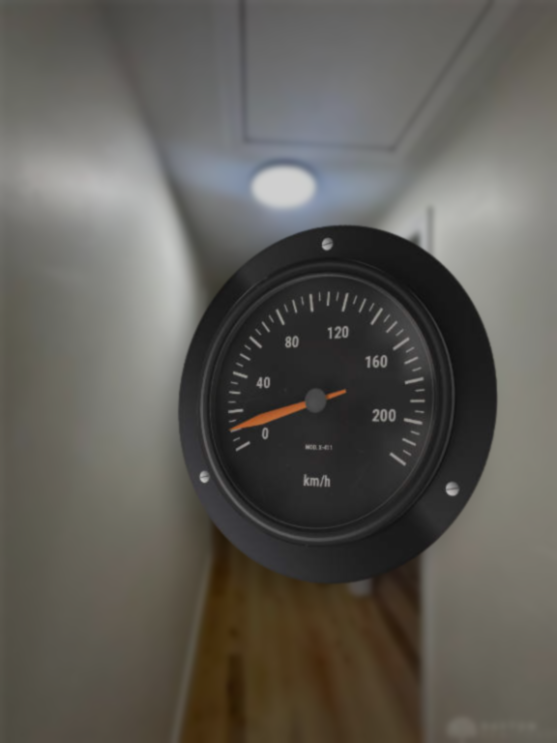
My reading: km/h 10
